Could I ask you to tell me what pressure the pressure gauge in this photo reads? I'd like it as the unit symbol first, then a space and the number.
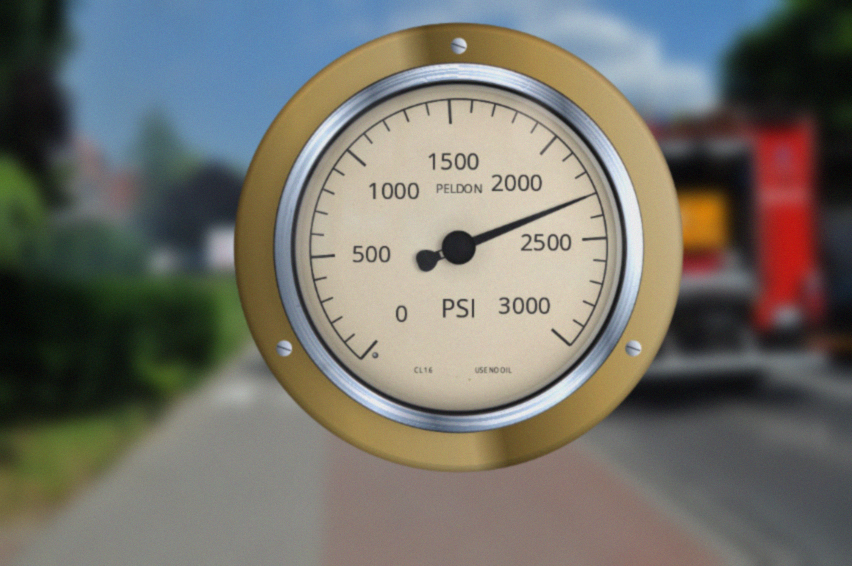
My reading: psi 2300
